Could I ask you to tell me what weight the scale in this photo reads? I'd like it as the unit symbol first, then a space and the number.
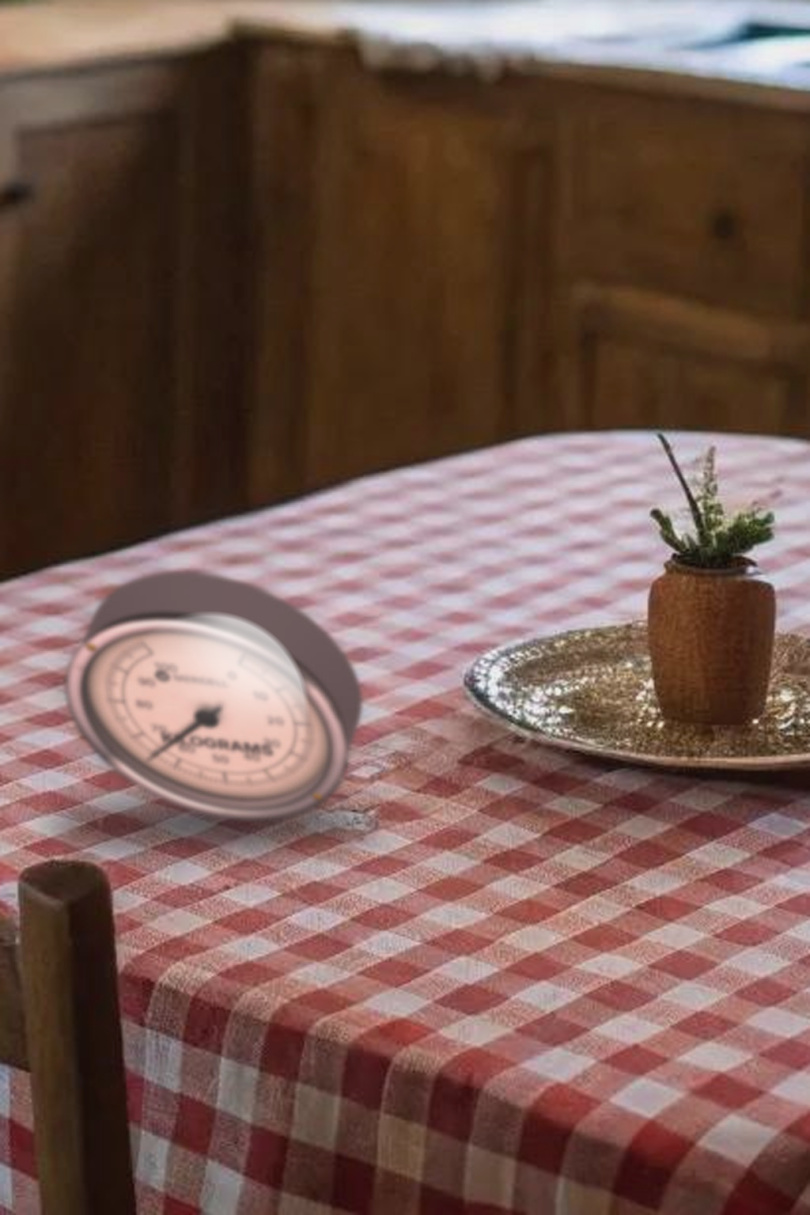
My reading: kg 65
